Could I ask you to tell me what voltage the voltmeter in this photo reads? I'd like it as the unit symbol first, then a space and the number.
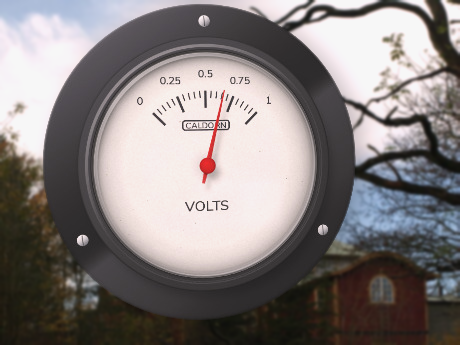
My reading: V 0.65
